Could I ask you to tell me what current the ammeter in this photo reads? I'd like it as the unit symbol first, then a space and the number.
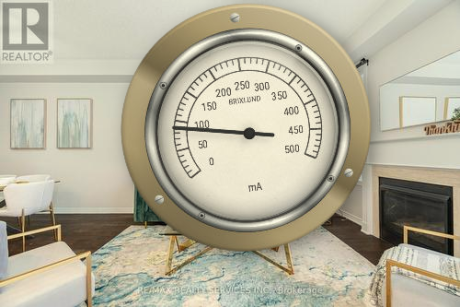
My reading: mA 90
